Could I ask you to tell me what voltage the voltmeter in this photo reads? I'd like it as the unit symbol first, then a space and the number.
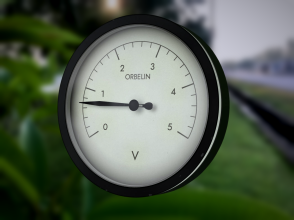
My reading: V 0.7
